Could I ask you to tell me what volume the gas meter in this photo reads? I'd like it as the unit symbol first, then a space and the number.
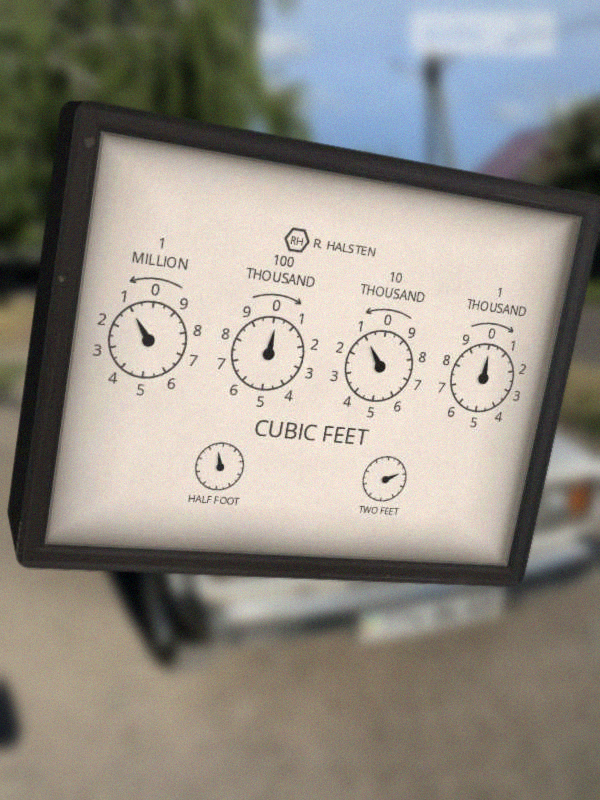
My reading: ft³ 101000
